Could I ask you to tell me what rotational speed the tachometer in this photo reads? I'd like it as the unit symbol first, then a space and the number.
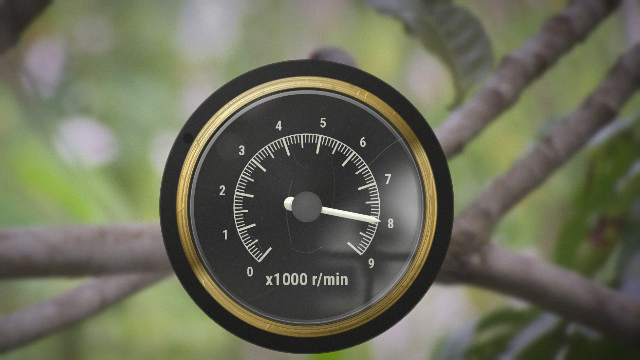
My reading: rpm 8000
